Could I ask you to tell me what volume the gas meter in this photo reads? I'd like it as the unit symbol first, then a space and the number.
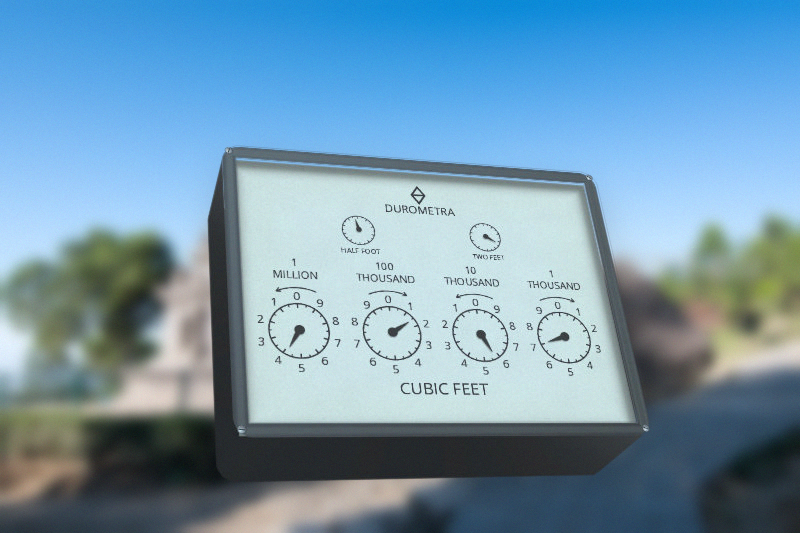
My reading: ft³ 415700
